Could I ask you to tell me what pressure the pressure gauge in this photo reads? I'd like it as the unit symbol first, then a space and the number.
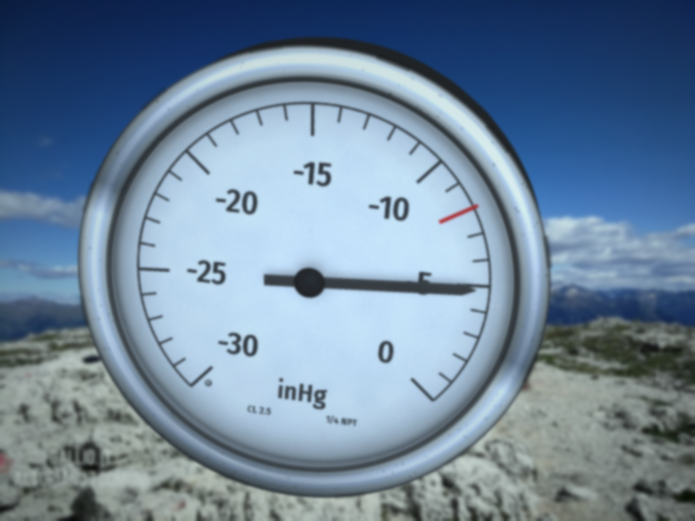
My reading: inHg -5
